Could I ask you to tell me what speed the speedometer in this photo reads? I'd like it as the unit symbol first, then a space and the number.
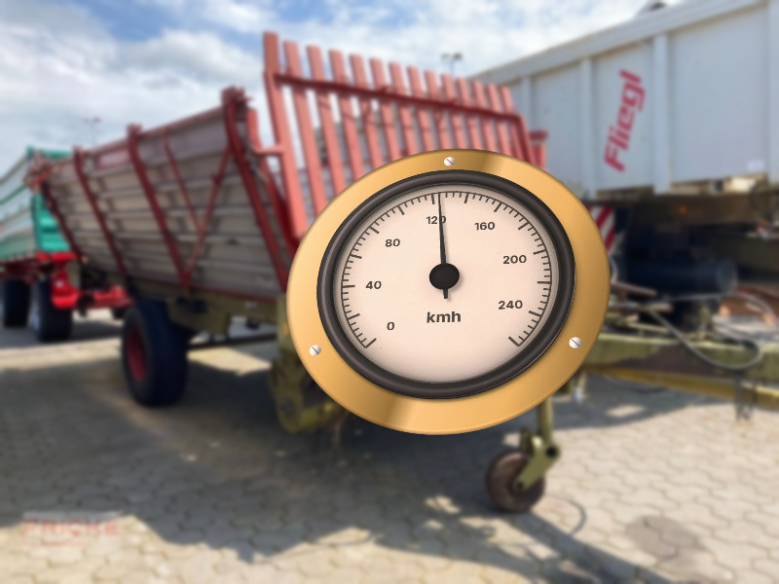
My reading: km/h 124
